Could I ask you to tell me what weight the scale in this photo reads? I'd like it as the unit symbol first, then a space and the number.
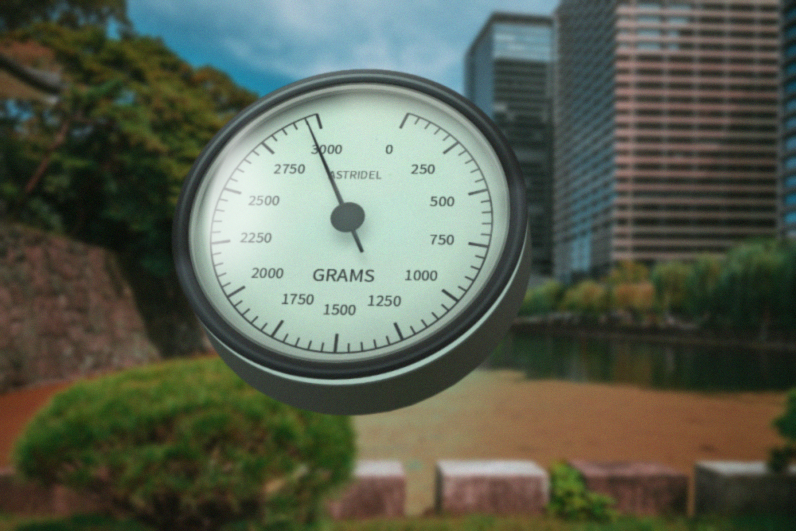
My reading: g 2950
